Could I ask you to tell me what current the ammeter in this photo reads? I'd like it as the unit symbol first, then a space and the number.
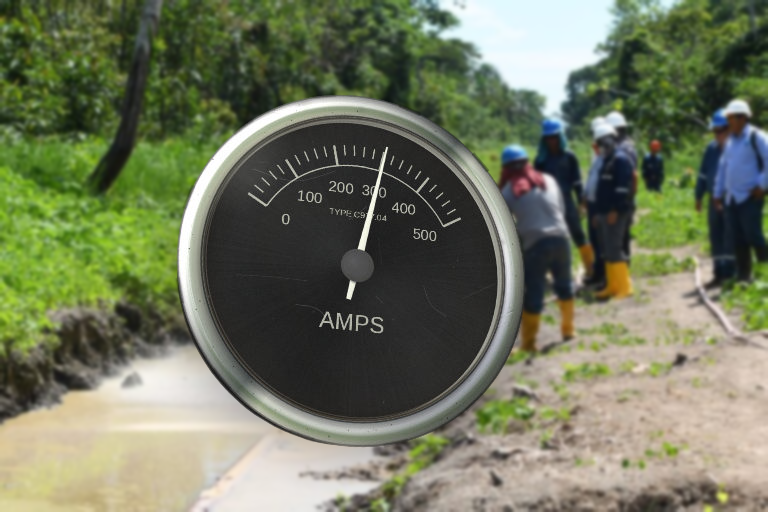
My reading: A 300
